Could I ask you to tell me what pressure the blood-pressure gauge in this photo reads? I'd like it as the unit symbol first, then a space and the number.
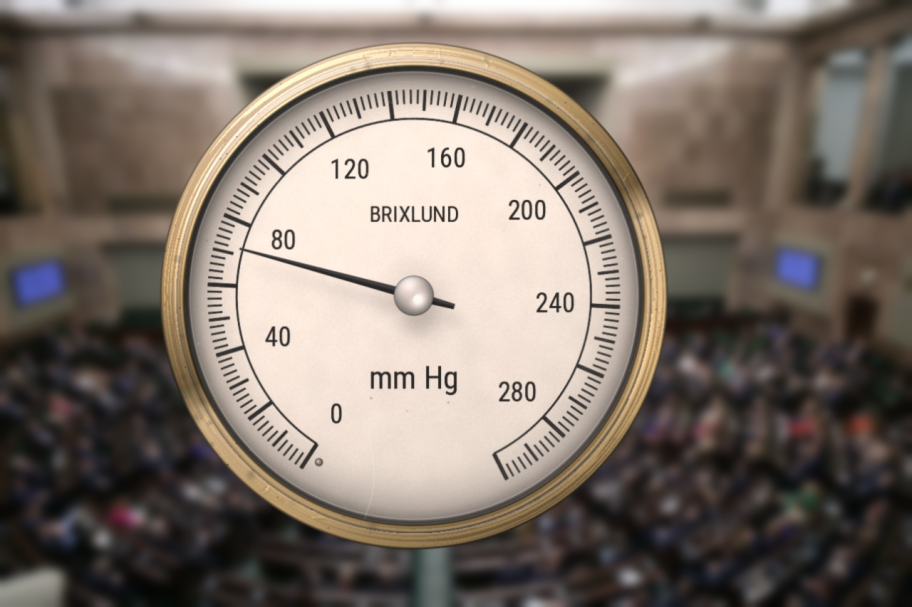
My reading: mmHg 72
